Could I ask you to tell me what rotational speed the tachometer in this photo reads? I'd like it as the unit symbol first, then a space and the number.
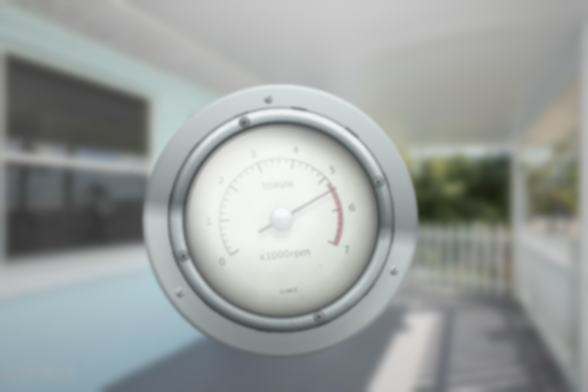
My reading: rpm 5400
